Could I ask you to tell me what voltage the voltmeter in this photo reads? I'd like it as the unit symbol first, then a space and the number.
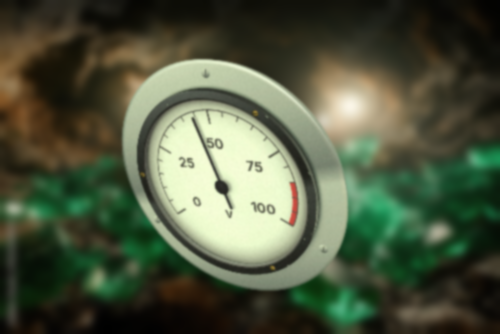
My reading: V 45
